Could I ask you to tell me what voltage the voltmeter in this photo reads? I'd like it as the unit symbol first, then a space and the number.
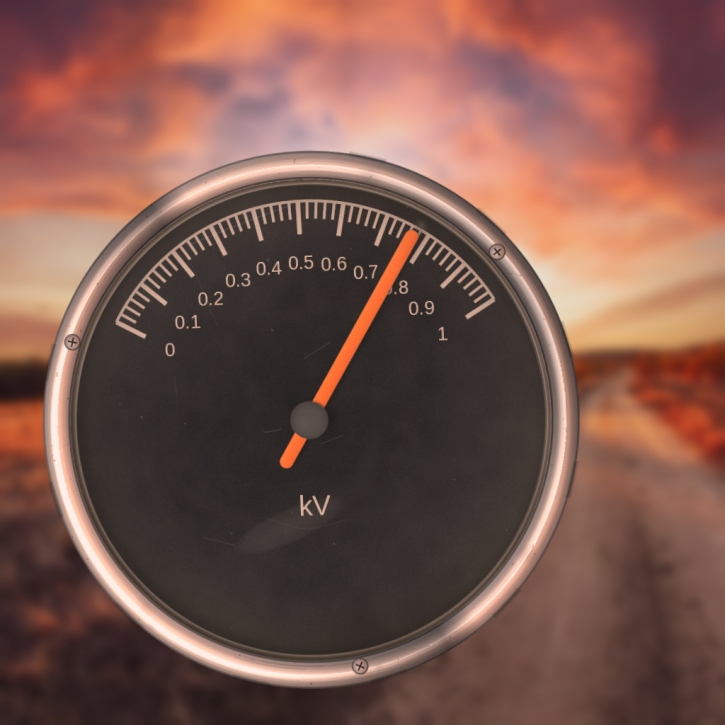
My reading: kV 0.77
